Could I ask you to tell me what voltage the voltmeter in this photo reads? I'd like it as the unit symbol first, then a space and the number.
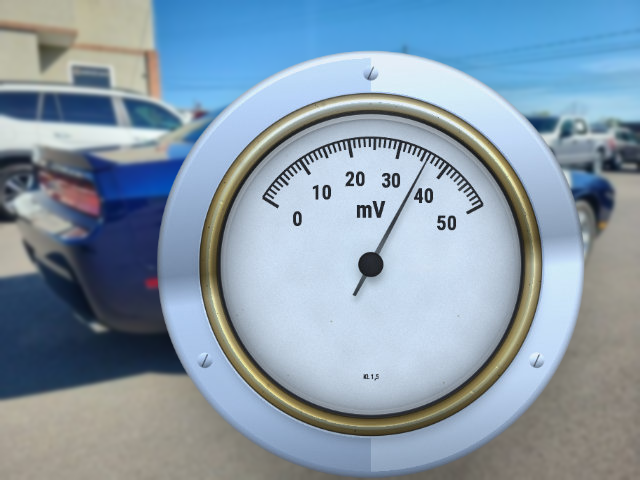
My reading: mV 36
